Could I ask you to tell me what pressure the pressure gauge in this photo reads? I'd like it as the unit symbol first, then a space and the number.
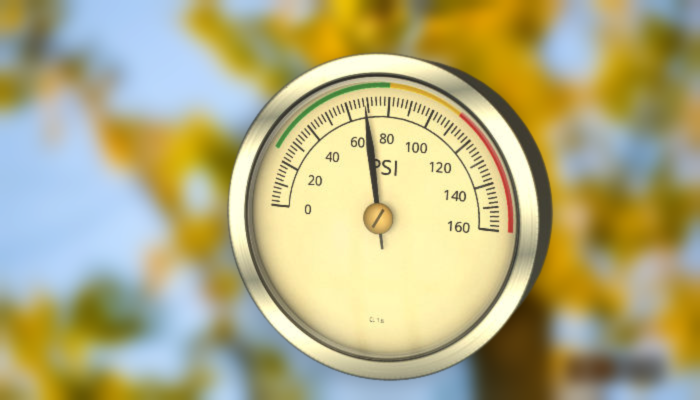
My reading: psi 70
